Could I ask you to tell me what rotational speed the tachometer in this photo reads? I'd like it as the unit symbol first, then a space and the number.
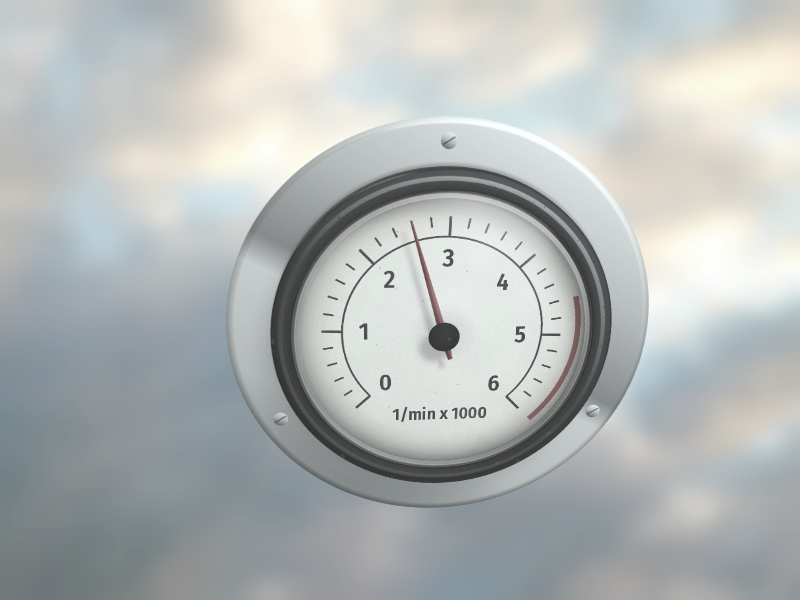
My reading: rpm 2600
